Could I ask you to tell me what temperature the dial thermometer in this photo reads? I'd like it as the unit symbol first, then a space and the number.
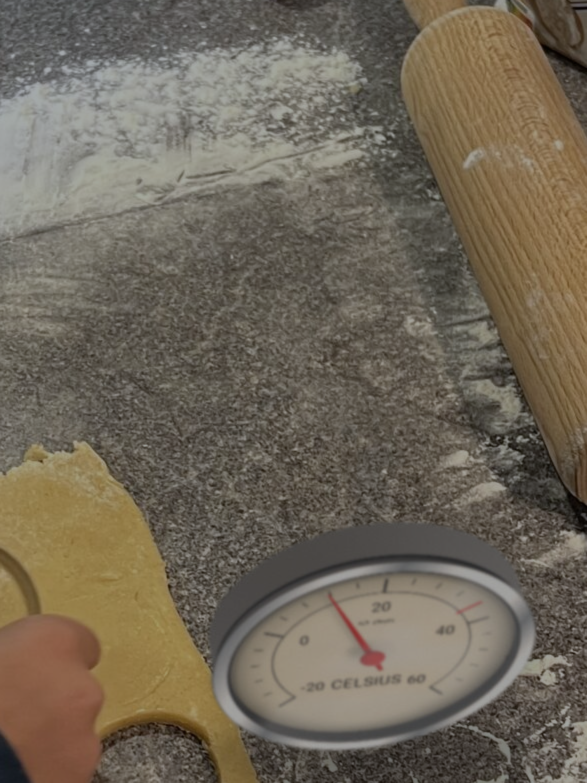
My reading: °C 12
